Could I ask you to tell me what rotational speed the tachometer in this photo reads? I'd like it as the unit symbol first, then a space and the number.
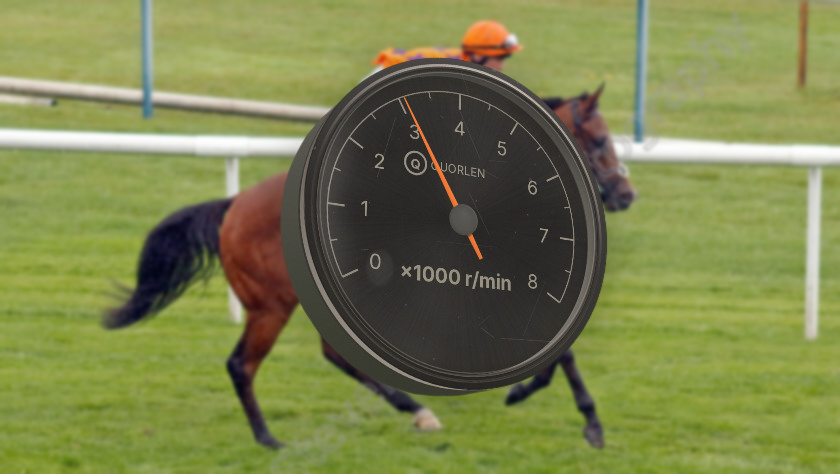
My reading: rpm 3000
